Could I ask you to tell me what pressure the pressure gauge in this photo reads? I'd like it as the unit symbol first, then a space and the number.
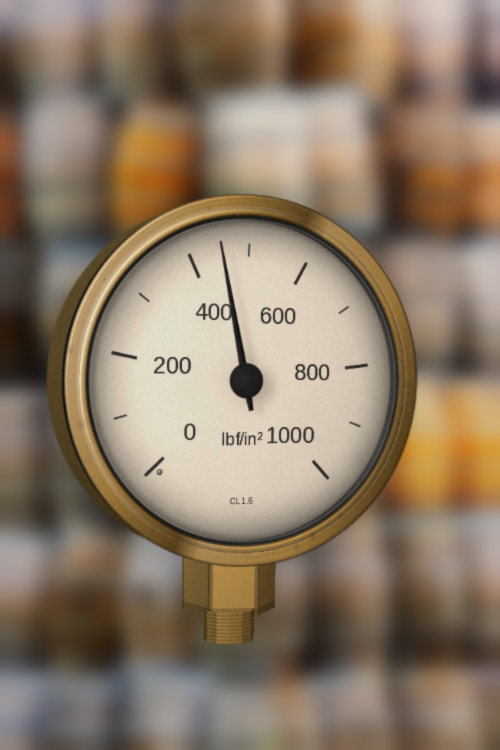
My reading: psi 450
